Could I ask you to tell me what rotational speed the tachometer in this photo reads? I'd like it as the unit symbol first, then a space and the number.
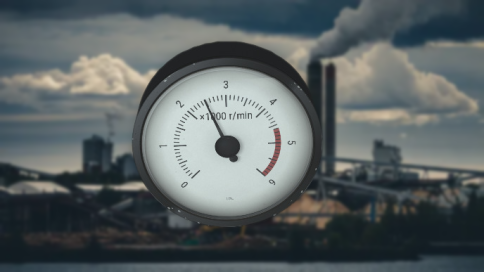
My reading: rpm 2500
